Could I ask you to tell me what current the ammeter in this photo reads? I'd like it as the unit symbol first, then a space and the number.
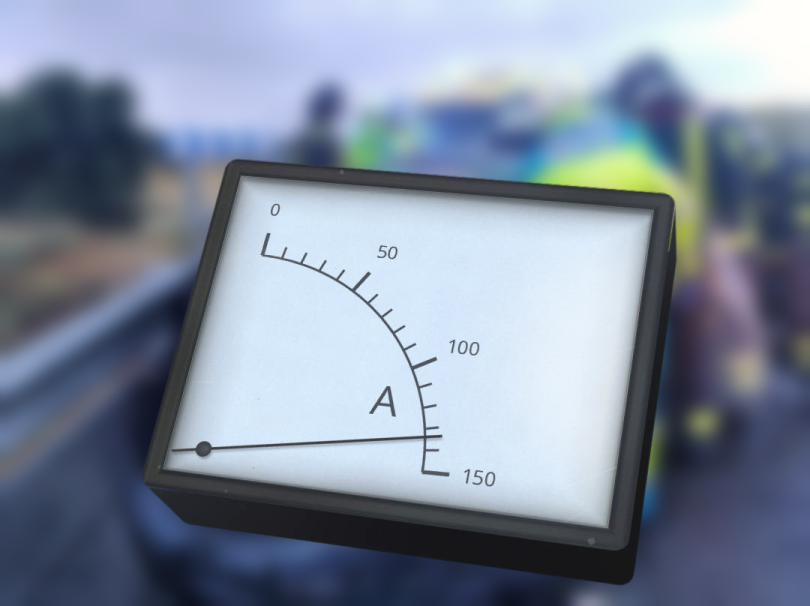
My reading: A 135
